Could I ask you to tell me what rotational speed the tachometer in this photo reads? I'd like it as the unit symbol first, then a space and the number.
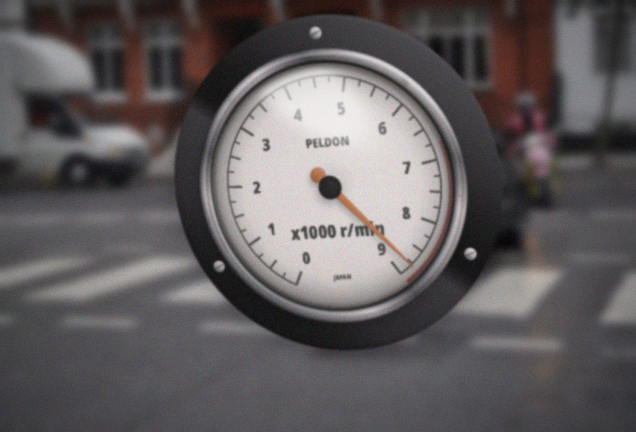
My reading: rpm 8750
